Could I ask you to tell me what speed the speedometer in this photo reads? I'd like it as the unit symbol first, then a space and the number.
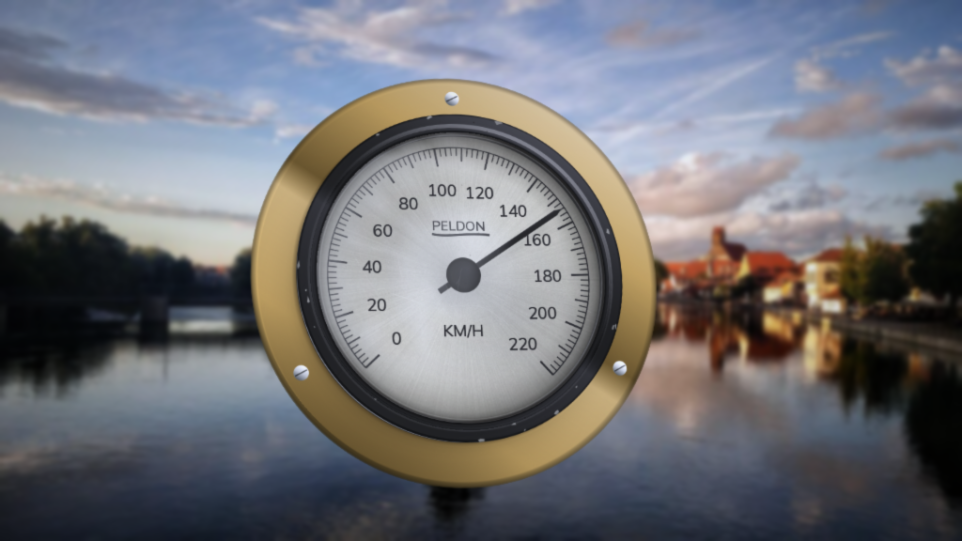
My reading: km/h 154
